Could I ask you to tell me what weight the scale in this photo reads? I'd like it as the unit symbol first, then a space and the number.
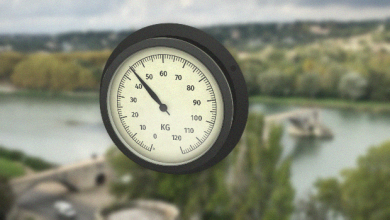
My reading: kg 45
